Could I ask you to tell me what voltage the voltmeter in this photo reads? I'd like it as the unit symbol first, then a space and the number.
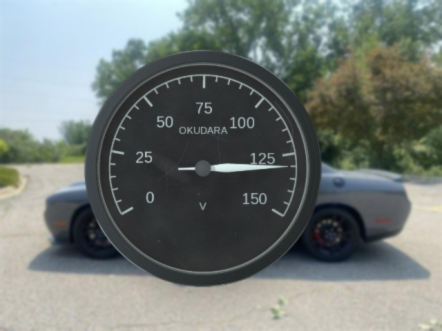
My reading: V 130
